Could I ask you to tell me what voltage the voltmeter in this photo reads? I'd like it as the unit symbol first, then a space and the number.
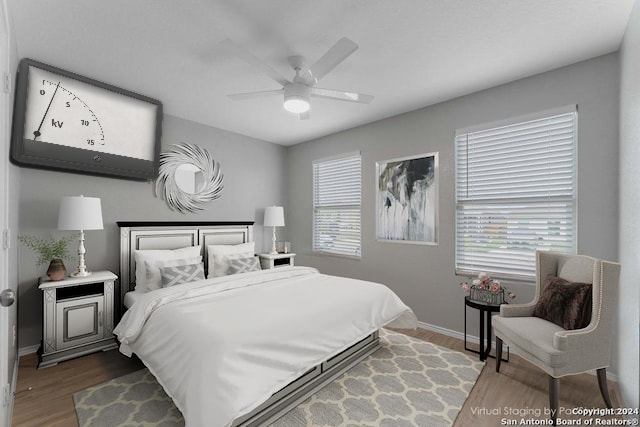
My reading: kV 2
